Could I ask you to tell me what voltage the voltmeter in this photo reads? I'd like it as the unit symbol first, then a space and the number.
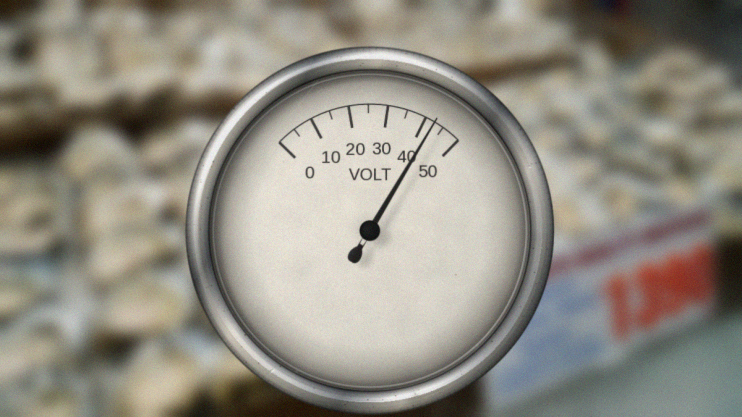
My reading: V 42.5
